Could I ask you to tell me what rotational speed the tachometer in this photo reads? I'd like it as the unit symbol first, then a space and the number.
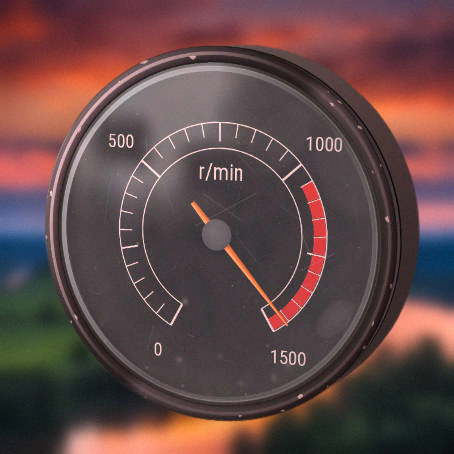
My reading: rpm 1450
